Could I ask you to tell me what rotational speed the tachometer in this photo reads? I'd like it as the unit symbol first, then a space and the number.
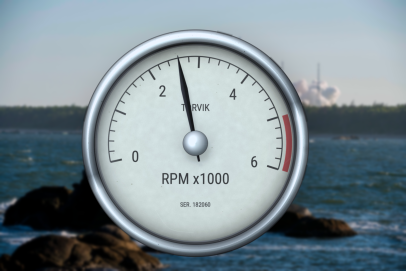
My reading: rpm 2600
